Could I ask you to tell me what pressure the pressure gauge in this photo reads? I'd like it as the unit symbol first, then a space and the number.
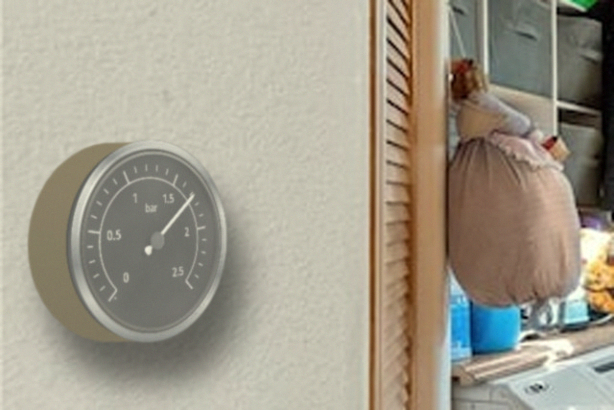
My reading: bar 1.7
